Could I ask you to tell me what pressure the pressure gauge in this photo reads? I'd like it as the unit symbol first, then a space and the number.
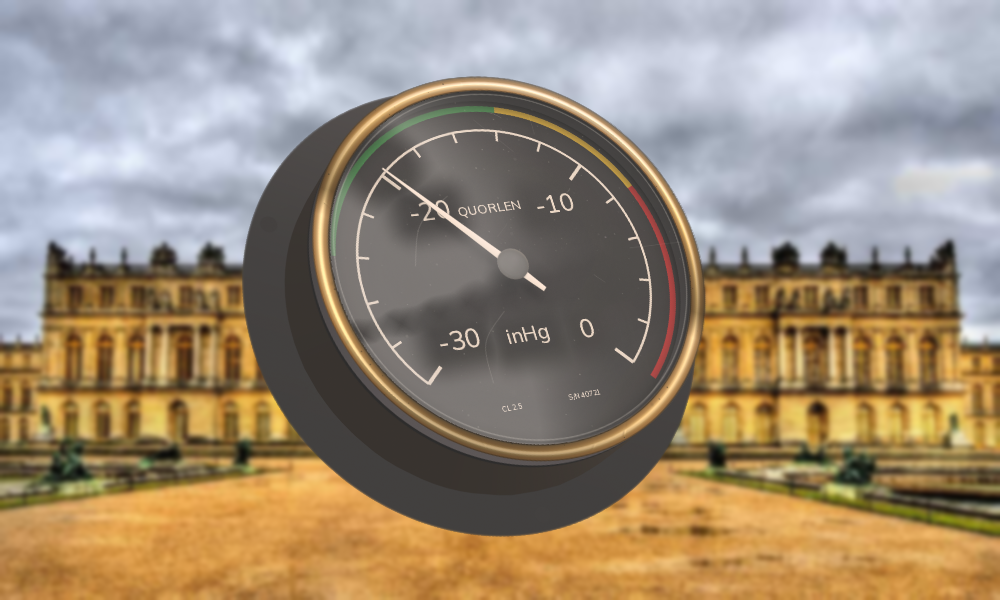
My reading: inHg -20
